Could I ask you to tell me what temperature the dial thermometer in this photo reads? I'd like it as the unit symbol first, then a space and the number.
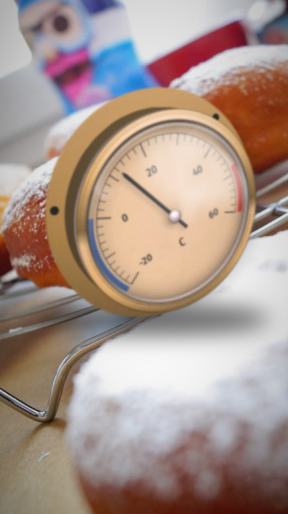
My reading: °C 12
